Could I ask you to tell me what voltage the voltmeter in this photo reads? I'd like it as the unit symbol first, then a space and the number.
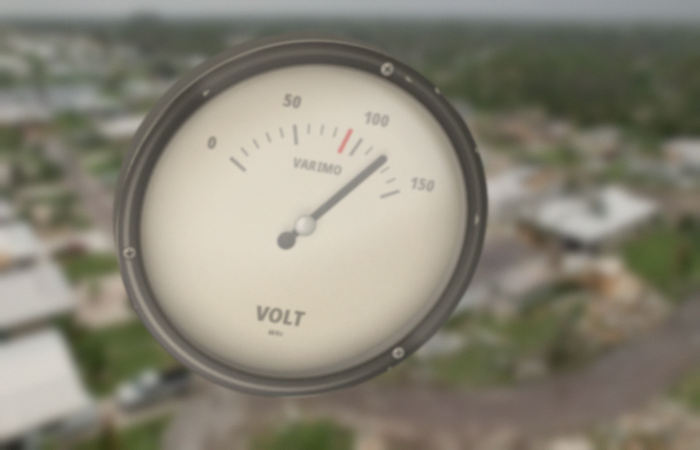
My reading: V 120
